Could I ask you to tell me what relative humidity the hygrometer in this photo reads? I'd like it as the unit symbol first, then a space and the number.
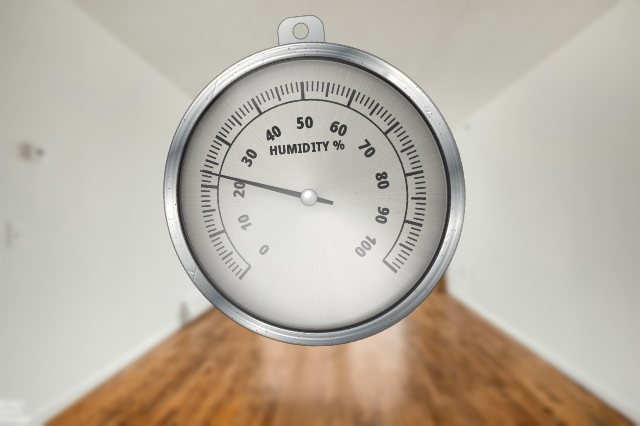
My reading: % 23
